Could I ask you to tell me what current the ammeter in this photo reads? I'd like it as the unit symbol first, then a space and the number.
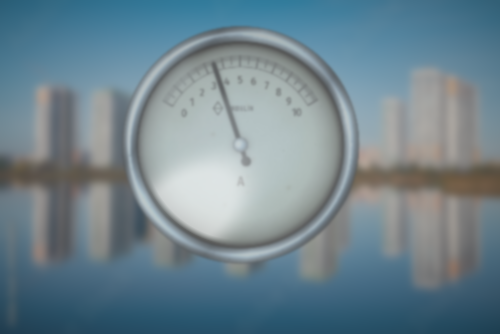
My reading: A 3.5
